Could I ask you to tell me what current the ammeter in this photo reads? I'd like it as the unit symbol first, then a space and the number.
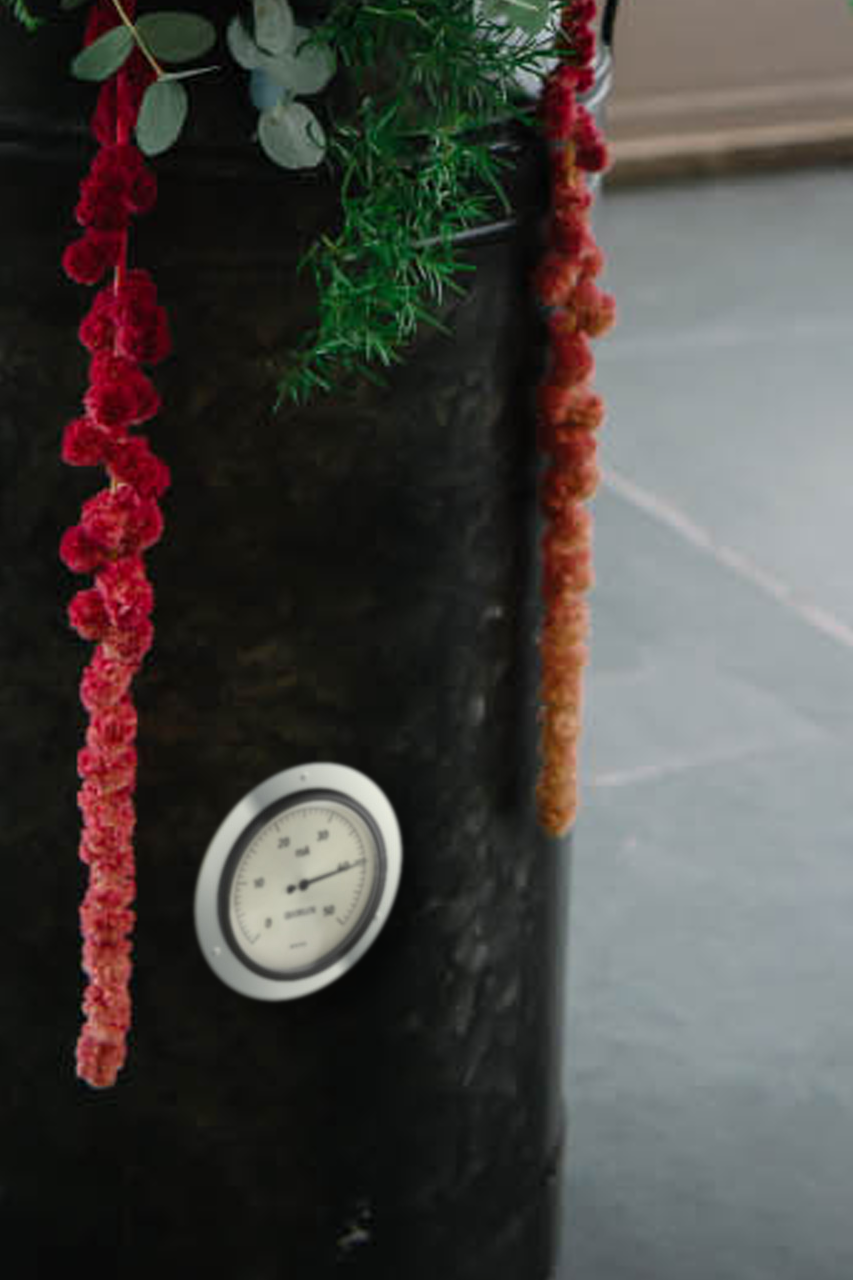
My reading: mA 40
